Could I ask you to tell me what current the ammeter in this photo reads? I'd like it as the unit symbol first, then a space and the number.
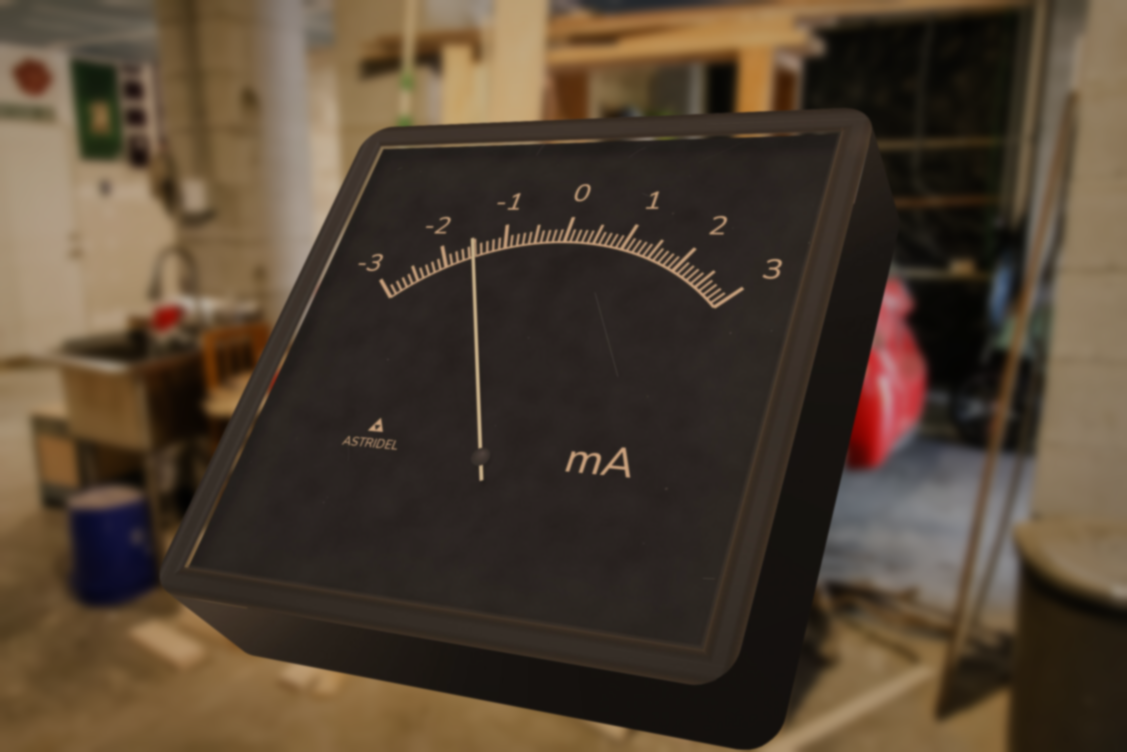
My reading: mA -1.5
